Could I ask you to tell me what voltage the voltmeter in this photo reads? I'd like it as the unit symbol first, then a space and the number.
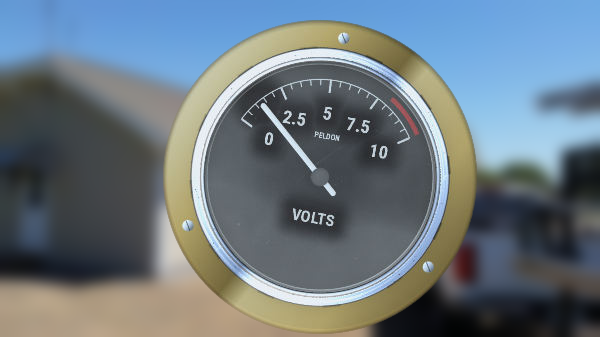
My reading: V 1.25
